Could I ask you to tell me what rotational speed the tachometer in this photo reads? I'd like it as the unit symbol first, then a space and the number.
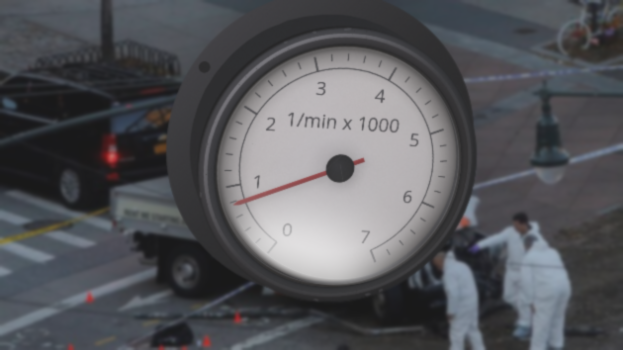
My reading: rpm 800
